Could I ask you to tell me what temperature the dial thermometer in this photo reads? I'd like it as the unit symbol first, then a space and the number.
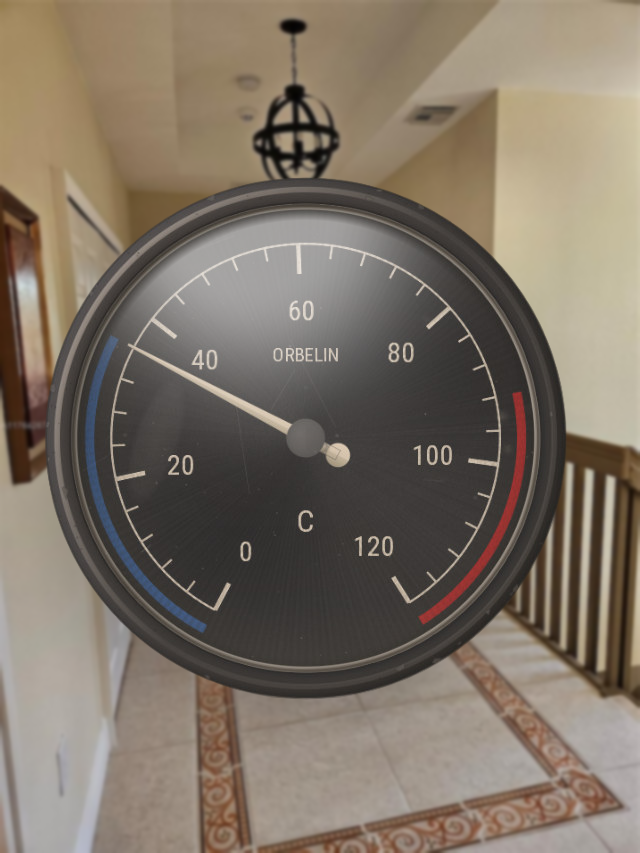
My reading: °C 36
